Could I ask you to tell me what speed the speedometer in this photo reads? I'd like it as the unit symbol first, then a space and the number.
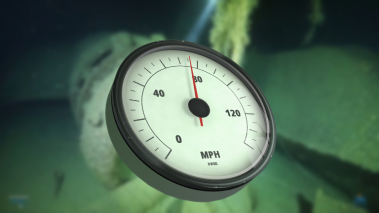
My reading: mph 75
